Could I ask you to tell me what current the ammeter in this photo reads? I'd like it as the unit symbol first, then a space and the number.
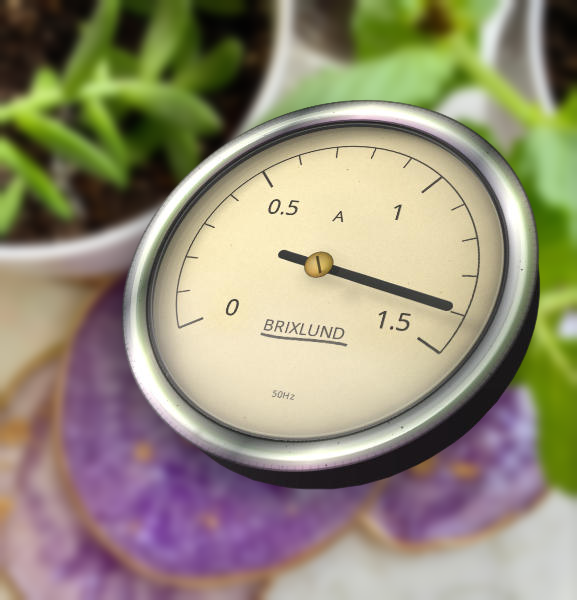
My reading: A 1.4
